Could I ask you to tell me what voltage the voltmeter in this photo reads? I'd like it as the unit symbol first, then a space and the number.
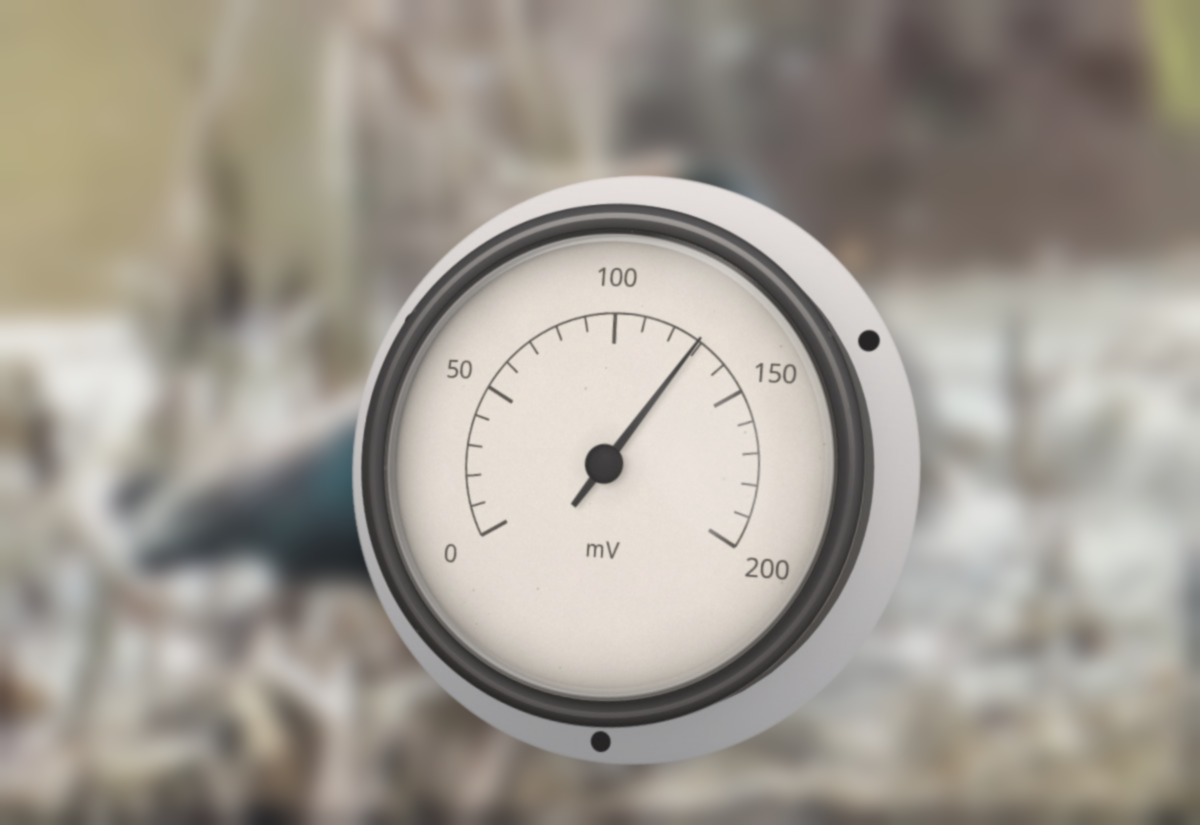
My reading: mV 130
